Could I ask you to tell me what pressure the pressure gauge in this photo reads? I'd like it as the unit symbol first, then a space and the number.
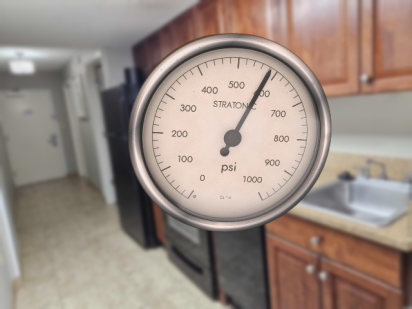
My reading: psi 580
